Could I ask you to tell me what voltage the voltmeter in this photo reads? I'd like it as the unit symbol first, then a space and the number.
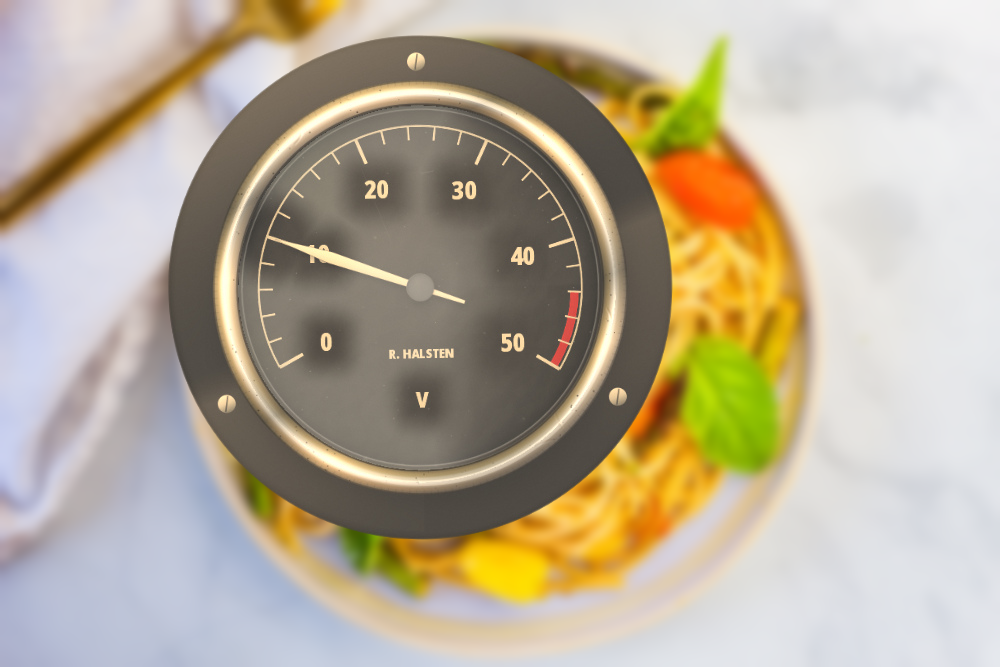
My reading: V 10
